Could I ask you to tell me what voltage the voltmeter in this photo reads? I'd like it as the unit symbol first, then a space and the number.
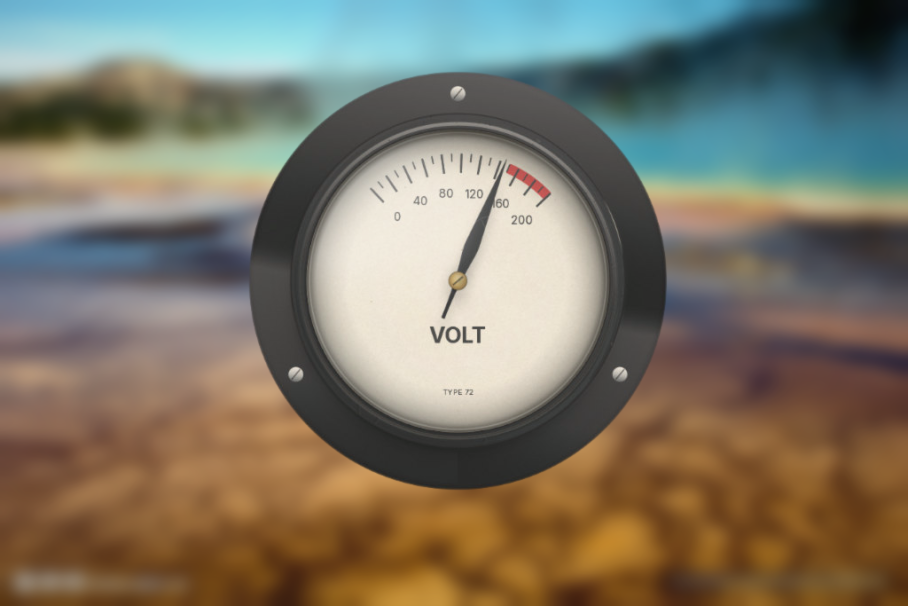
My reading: V 145
